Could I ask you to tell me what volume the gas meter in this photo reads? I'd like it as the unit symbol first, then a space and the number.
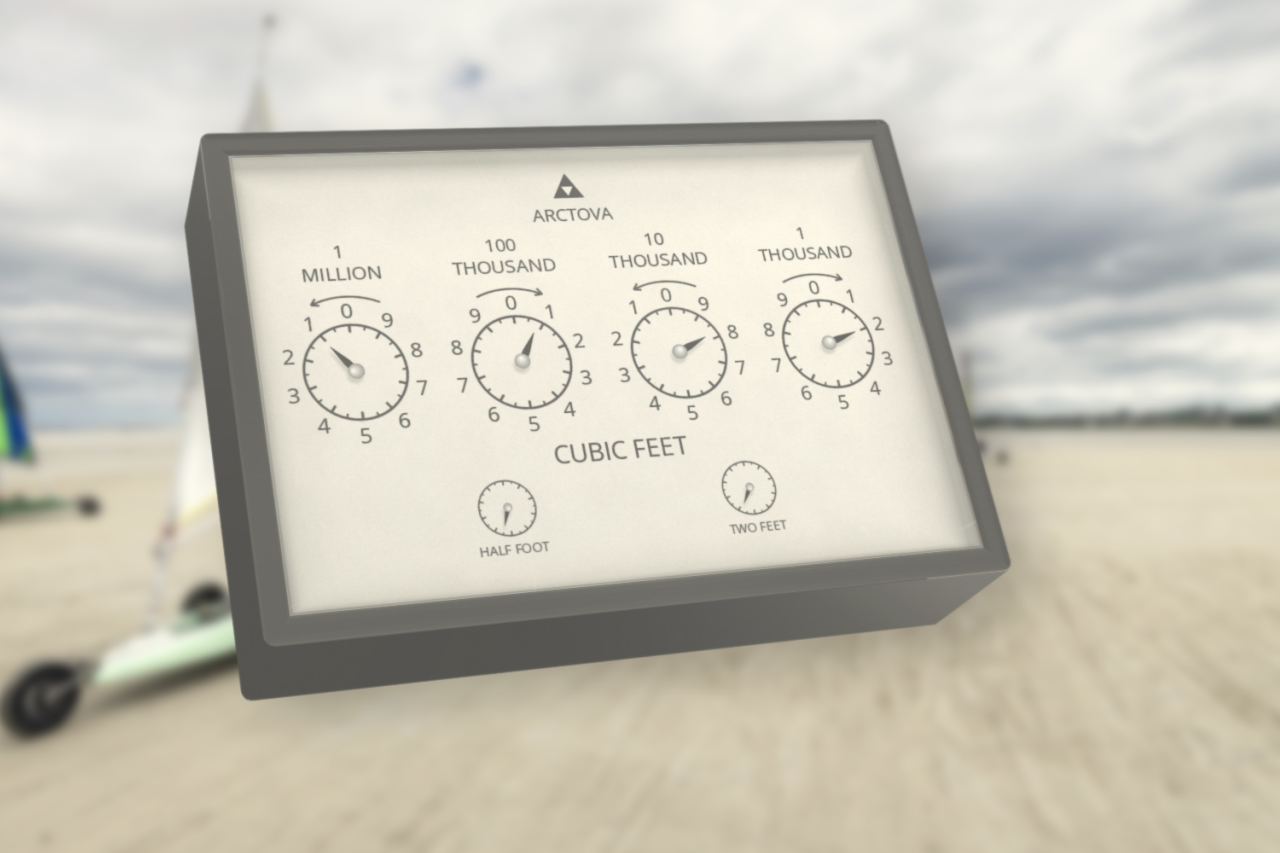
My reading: ft³ 108200
